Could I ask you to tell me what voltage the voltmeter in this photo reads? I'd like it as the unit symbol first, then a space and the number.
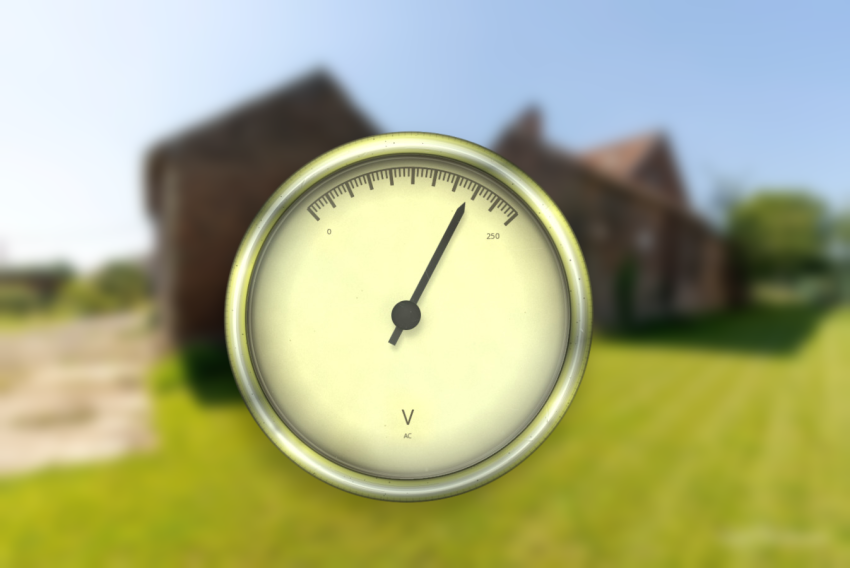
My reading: V 195
